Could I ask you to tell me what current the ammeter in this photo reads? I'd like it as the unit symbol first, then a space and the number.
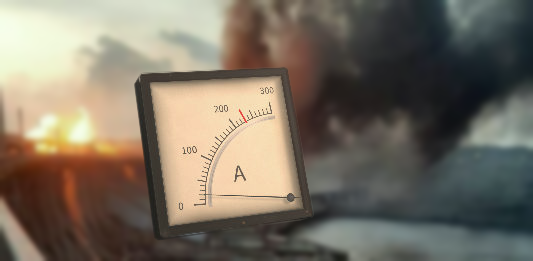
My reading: A 20
